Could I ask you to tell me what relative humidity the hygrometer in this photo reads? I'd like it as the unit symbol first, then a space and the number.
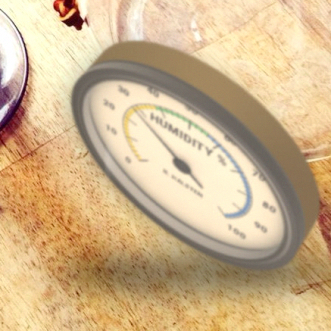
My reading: % 30
